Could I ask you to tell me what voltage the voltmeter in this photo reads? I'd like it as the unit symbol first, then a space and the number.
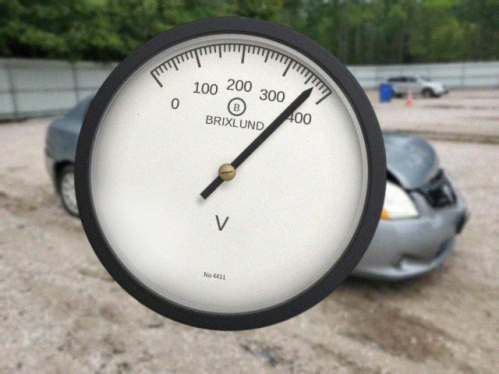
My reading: V 370
